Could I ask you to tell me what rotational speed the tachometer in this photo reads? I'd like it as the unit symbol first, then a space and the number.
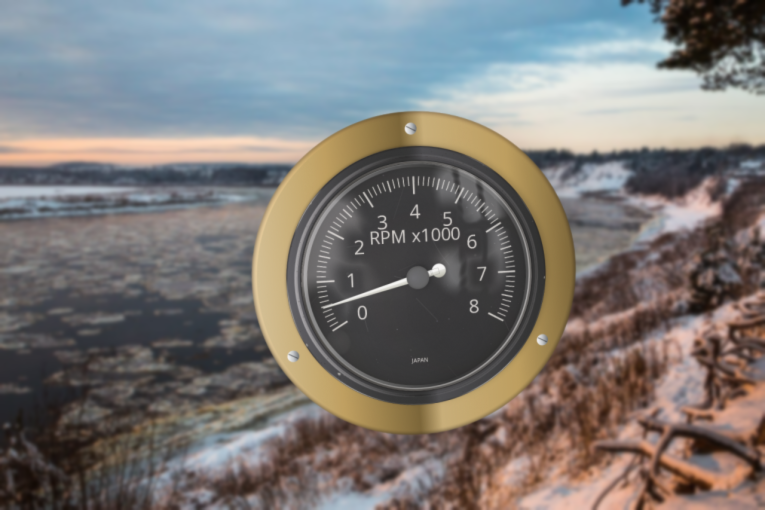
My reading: rpm 500
